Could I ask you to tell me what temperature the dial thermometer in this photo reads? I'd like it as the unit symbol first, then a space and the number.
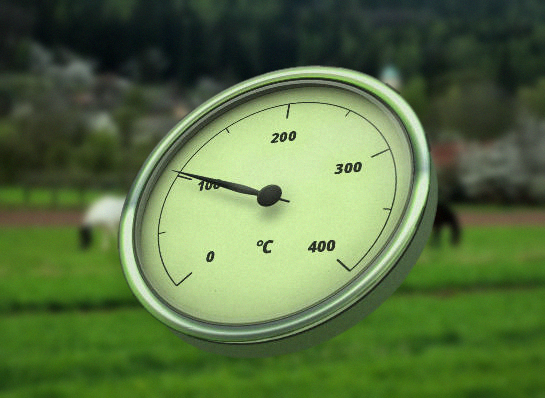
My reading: °C 100
